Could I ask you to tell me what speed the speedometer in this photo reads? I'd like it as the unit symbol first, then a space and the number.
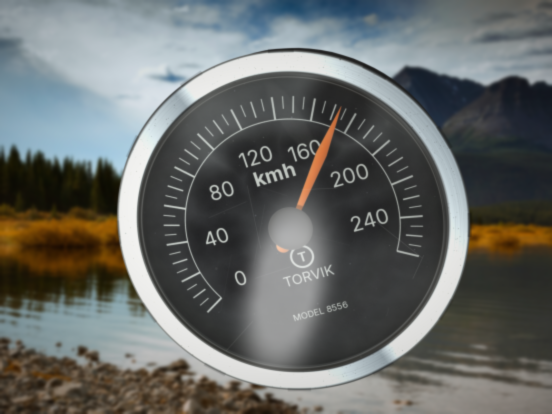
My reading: km/h 172.5
